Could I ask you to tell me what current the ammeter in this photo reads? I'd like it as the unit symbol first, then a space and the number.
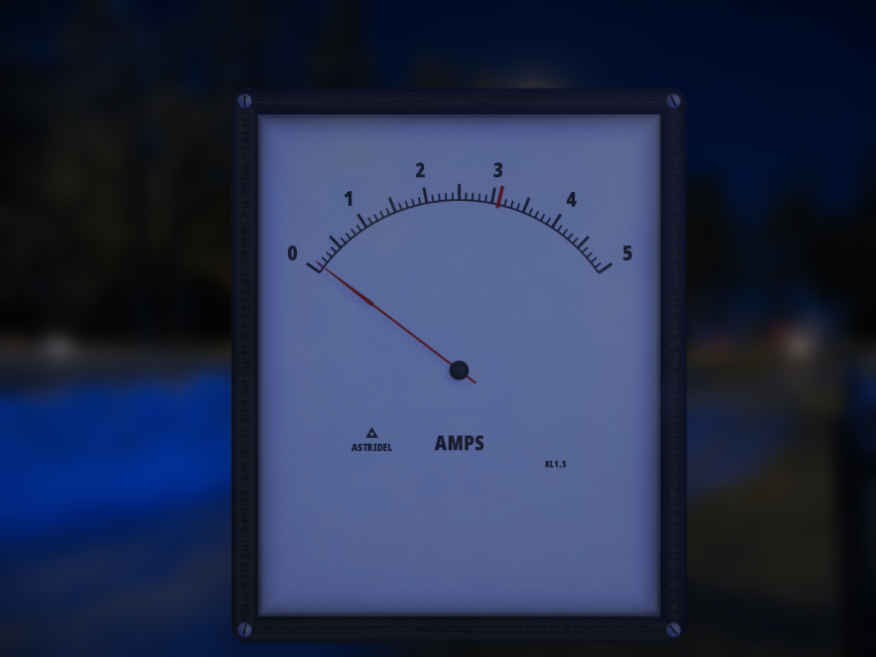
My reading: A 0.1
